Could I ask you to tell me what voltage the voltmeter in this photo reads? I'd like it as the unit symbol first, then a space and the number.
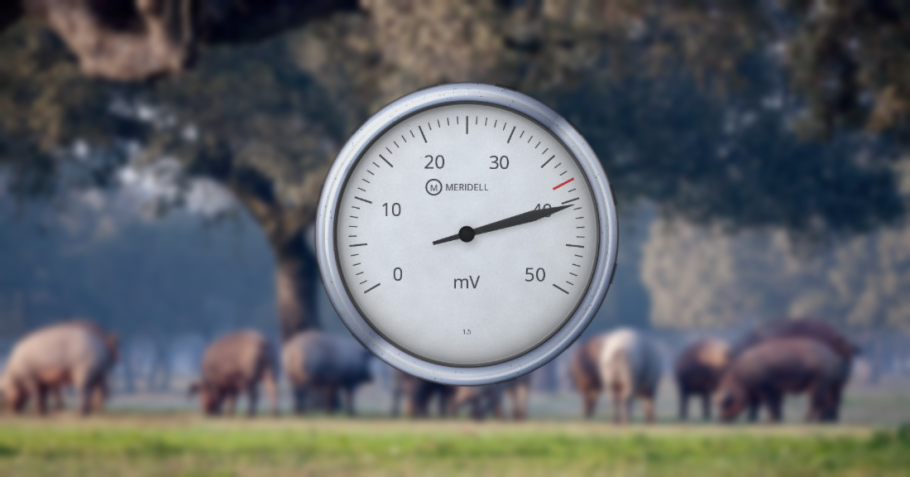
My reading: mV 40.5
